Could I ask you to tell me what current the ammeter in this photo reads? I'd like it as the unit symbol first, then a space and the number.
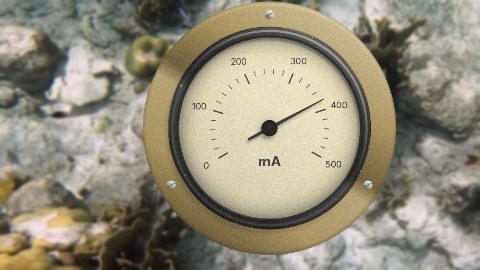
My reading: mA 380
